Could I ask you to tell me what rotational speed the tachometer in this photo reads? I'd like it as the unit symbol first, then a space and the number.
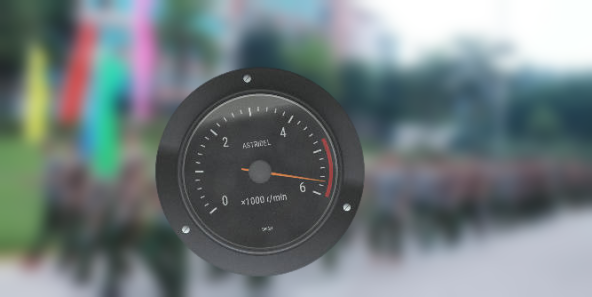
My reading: rpm 5700
